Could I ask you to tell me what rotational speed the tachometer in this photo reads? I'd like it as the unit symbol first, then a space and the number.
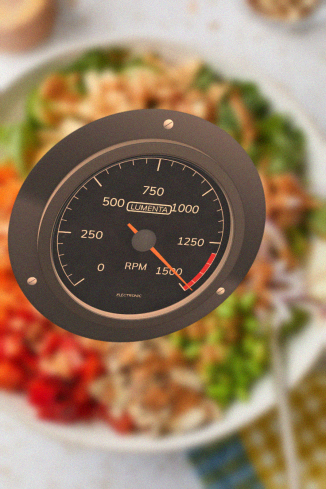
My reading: rpm 1475
